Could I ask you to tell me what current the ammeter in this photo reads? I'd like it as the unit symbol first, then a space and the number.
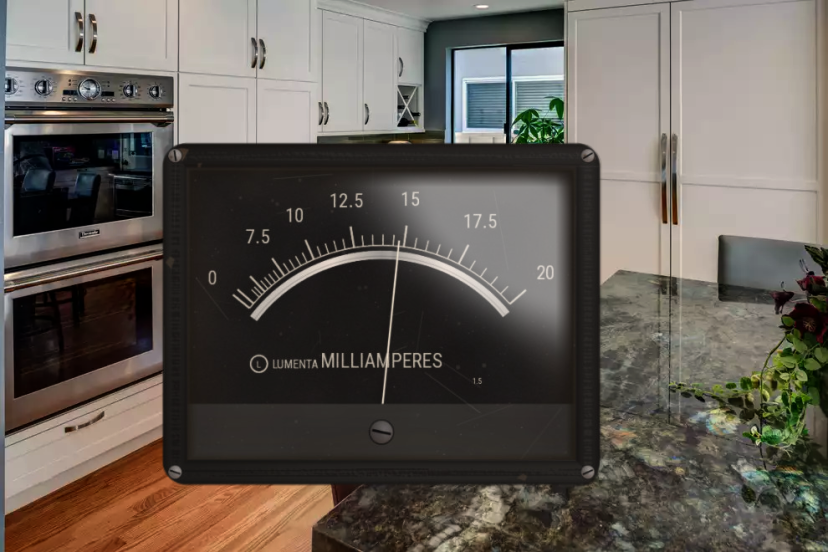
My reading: mA 14.75
